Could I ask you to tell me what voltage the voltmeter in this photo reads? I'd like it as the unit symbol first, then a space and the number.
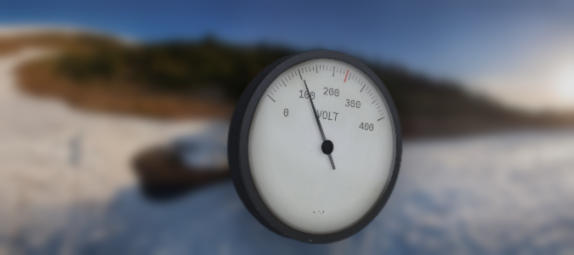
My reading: V 100
